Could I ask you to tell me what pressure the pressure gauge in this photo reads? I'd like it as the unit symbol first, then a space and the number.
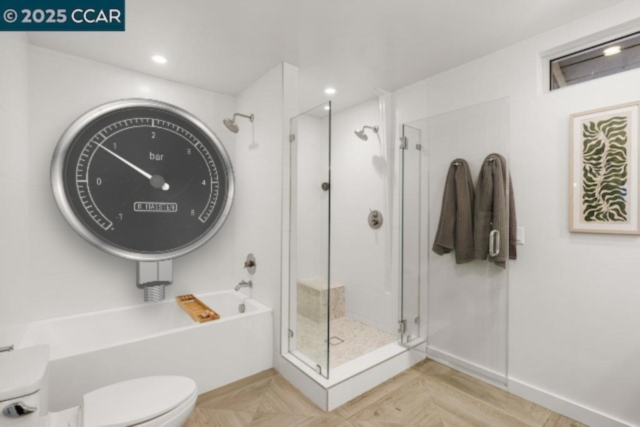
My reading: bar 0.8
